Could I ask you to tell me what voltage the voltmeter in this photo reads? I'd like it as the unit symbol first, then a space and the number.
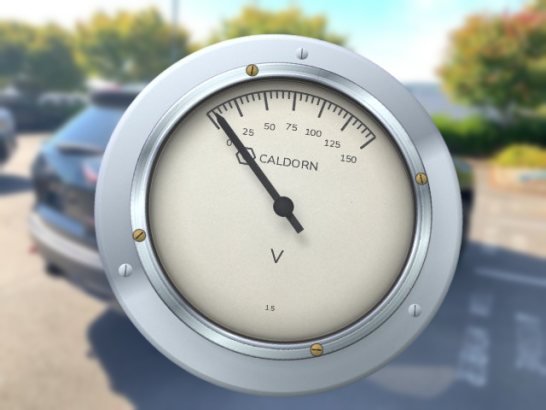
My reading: V 5
